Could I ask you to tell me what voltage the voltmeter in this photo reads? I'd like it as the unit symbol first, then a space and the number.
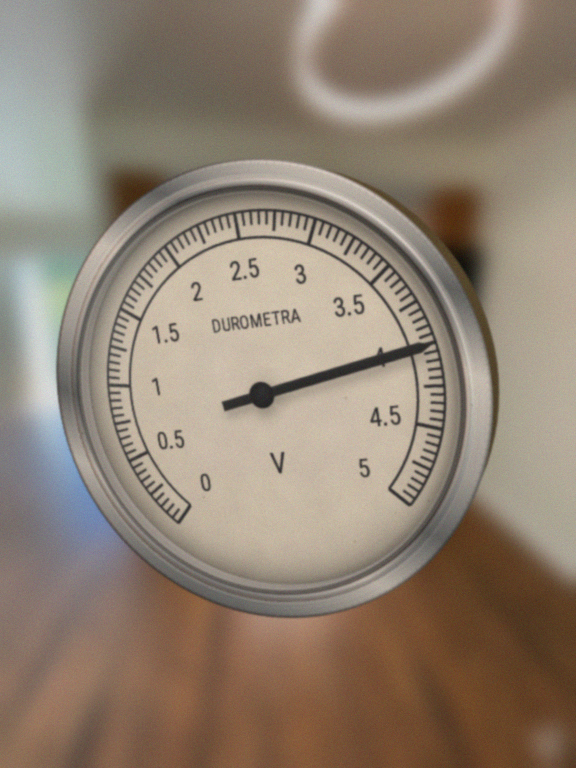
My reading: V 4
